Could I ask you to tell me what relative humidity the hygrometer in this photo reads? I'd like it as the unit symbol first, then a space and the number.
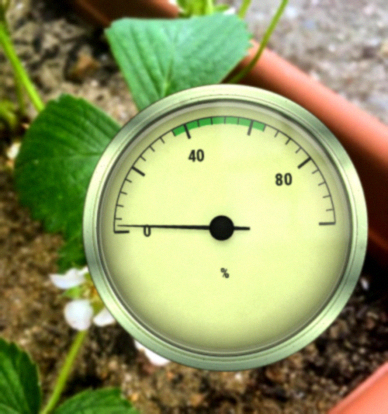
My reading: % 2
